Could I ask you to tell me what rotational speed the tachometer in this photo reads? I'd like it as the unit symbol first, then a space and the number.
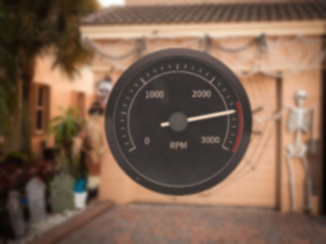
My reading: rpm 2500
